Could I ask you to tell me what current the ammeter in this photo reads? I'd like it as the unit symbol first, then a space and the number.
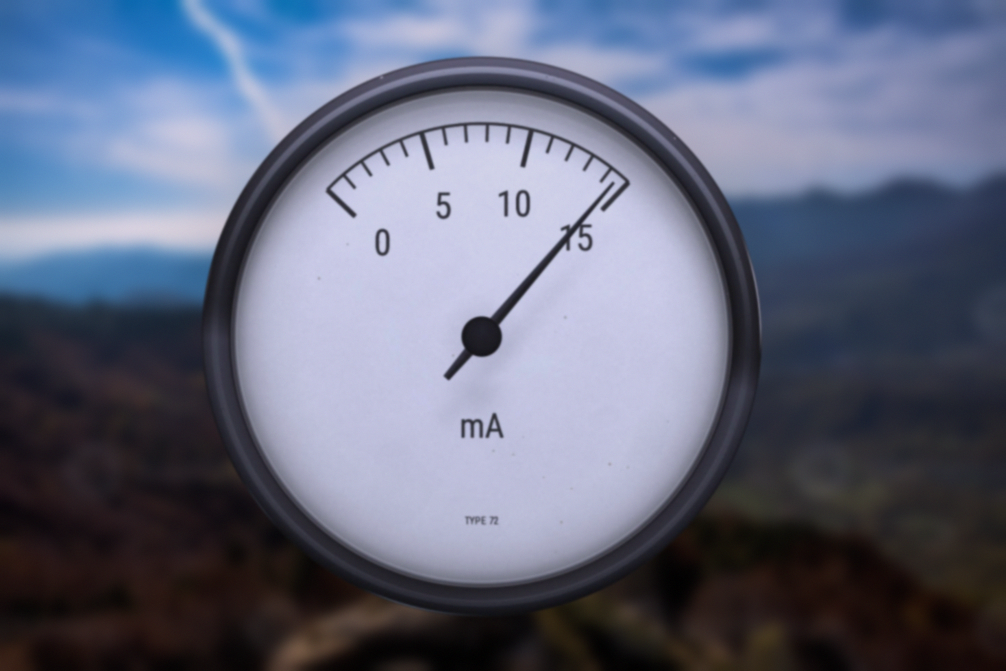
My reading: mA 14.5
